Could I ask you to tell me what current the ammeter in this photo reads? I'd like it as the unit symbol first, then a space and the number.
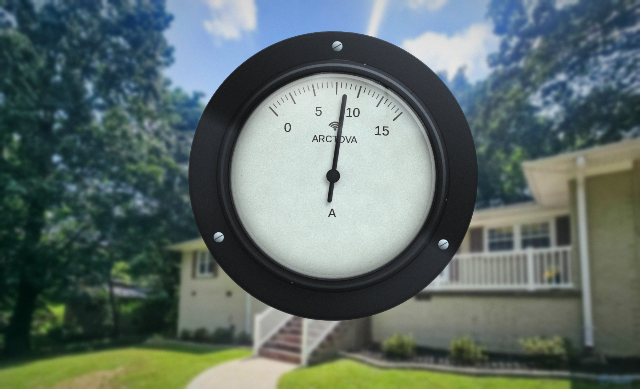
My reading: A 8.5
